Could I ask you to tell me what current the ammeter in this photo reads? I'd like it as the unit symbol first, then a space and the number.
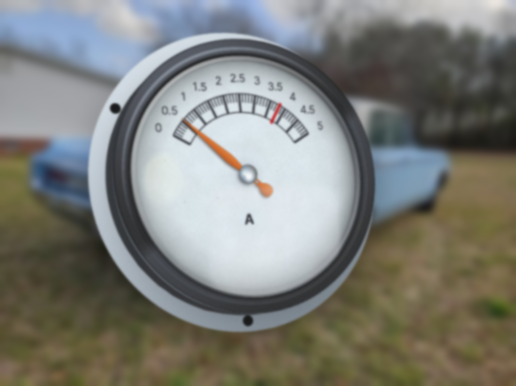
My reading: A 0.5
